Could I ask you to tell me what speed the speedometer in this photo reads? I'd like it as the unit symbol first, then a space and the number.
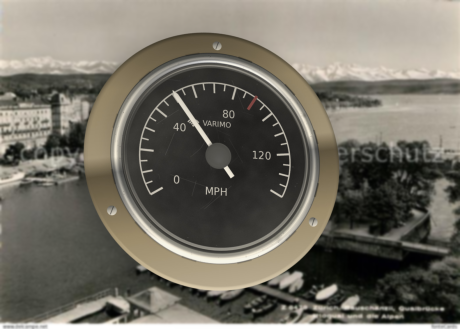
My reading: mph 50
